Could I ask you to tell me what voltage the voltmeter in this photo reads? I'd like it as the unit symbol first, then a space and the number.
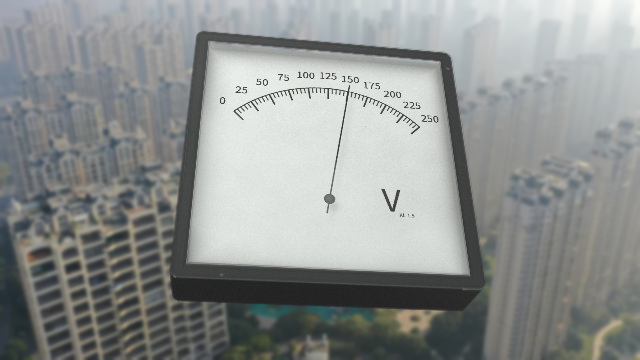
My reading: V 150
